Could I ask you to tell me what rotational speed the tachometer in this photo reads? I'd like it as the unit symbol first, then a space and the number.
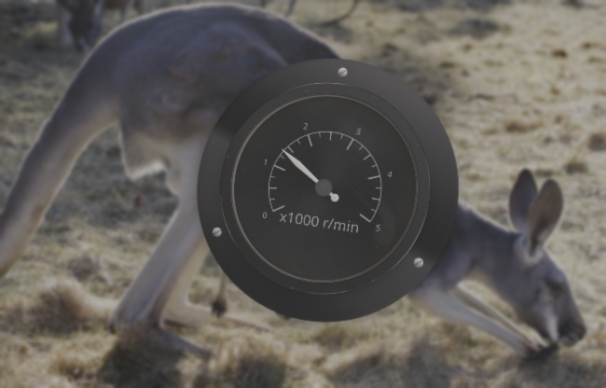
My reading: rpm 1375
